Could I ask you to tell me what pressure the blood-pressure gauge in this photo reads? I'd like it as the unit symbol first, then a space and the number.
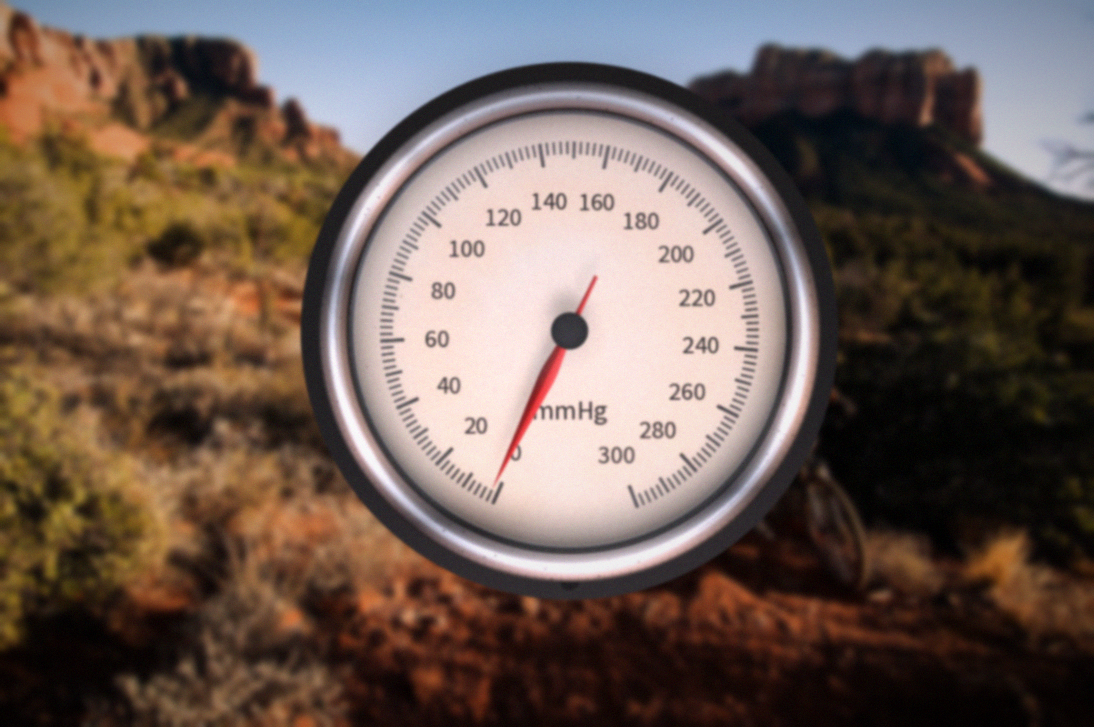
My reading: mmHg 2
